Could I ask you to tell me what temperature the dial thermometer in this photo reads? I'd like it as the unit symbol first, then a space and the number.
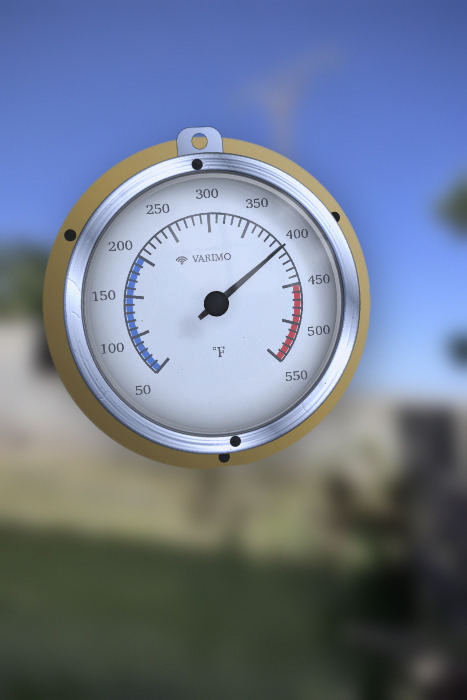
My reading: °F 400
